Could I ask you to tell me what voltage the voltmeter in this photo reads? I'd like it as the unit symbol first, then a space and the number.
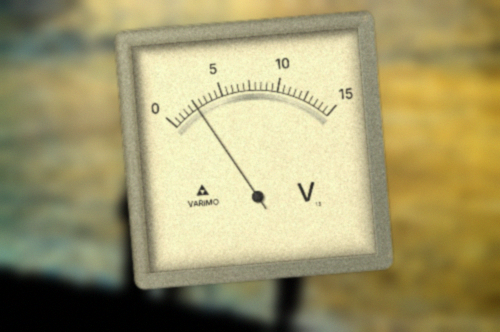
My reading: V 2.5
